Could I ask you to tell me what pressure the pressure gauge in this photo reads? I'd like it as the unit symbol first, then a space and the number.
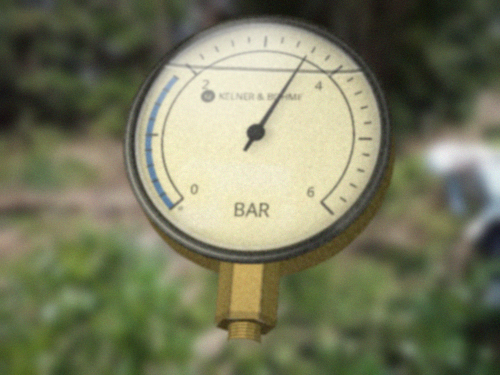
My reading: bar 3.6
